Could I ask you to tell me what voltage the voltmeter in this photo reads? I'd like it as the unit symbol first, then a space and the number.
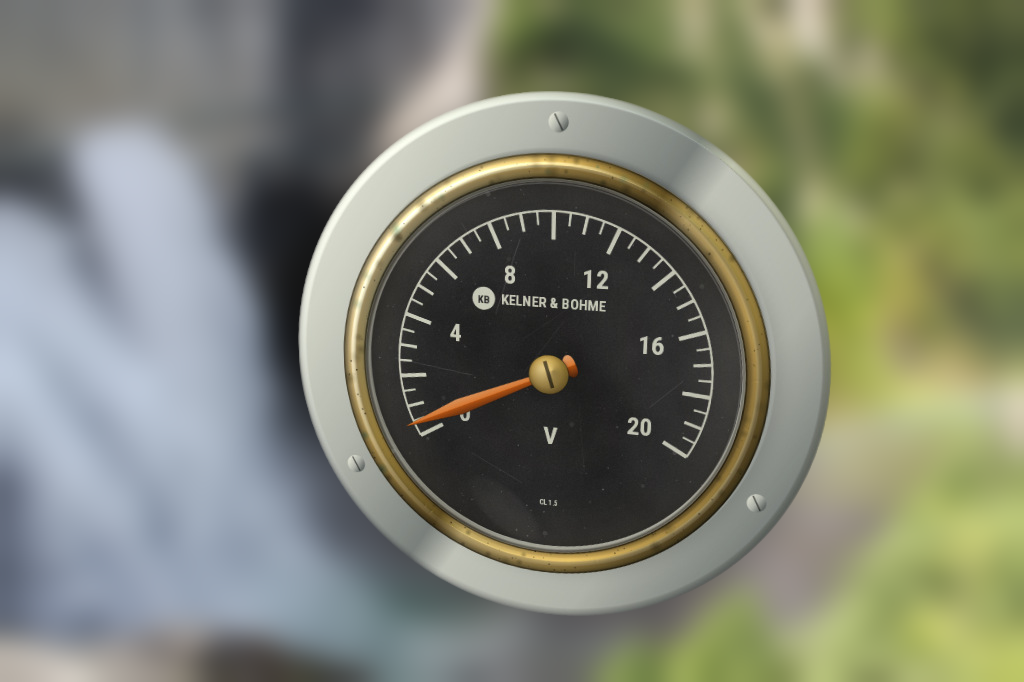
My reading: V 0.5
